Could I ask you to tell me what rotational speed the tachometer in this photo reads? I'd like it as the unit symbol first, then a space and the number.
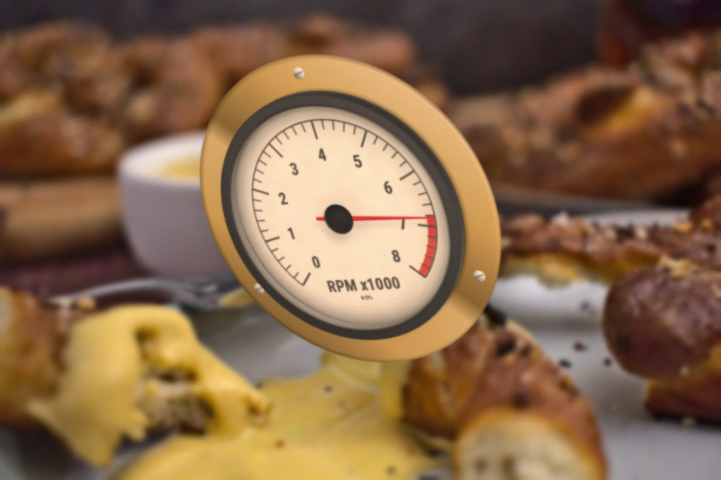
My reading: rpm 6800
